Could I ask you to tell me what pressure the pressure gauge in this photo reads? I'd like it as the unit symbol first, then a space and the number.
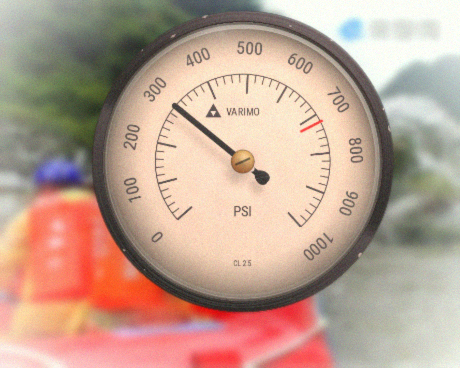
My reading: psi 300
